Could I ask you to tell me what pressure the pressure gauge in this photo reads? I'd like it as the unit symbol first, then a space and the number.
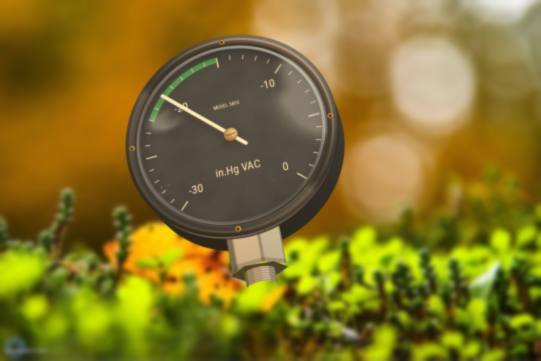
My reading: inHg -20
